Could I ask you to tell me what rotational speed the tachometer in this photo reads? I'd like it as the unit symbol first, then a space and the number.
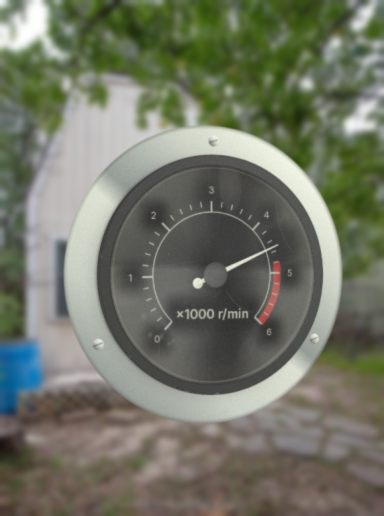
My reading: rpm 4500
